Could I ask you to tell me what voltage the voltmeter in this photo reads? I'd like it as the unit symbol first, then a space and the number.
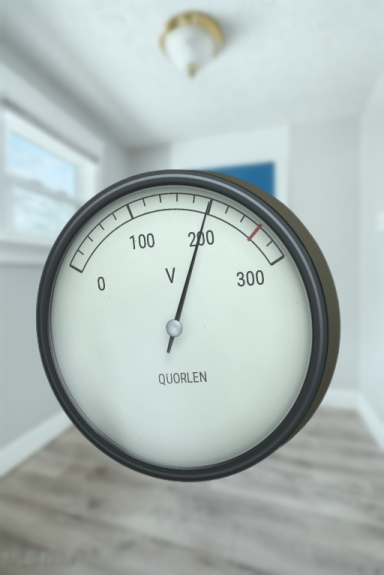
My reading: V 200
